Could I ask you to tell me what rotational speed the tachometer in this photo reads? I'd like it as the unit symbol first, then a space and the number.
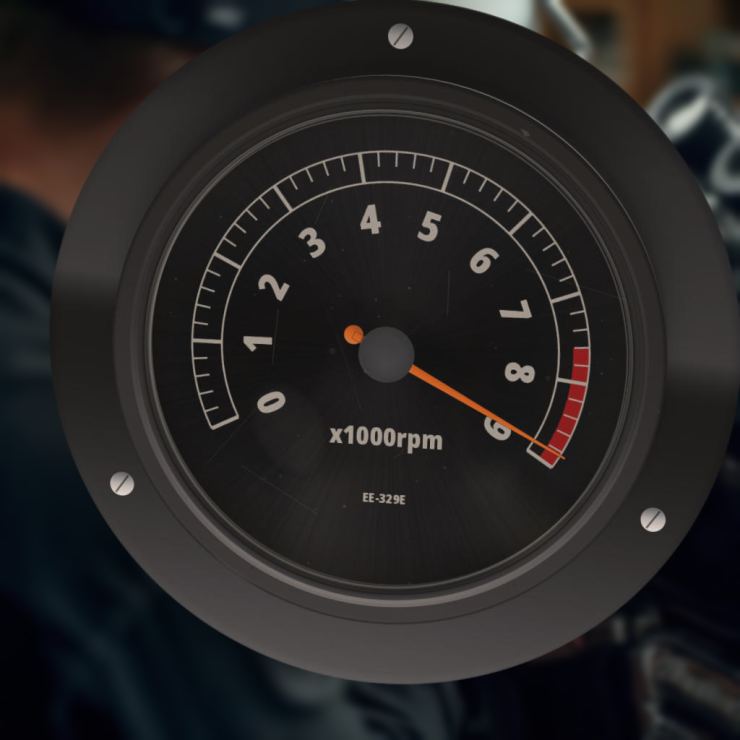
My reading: rpm 8800
